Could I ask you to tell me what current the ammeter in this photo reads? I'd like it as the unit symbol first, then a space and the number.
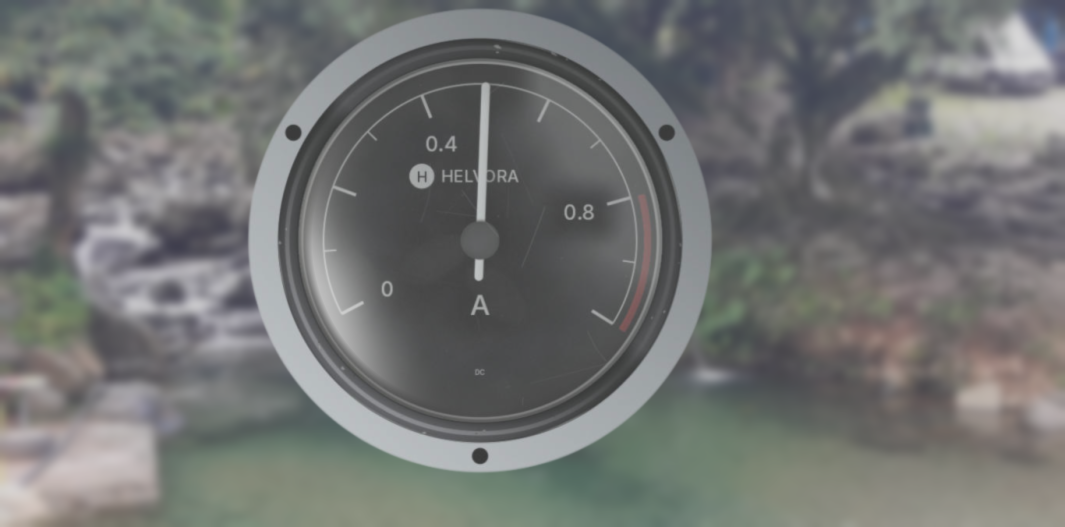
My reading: A 0.5
